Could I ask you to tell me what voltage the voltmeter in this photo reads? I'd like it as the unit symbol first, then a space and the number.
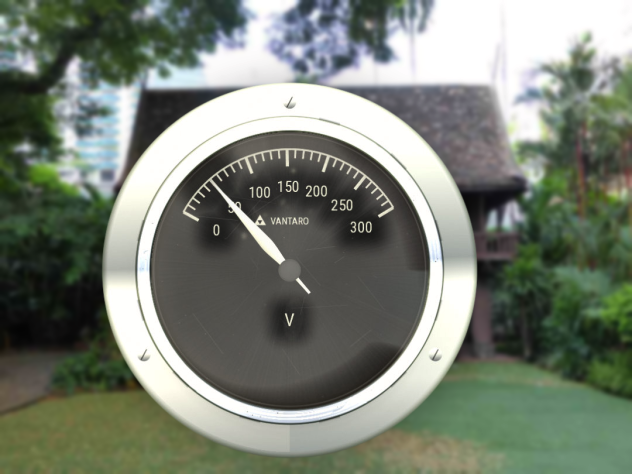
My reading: V 50
